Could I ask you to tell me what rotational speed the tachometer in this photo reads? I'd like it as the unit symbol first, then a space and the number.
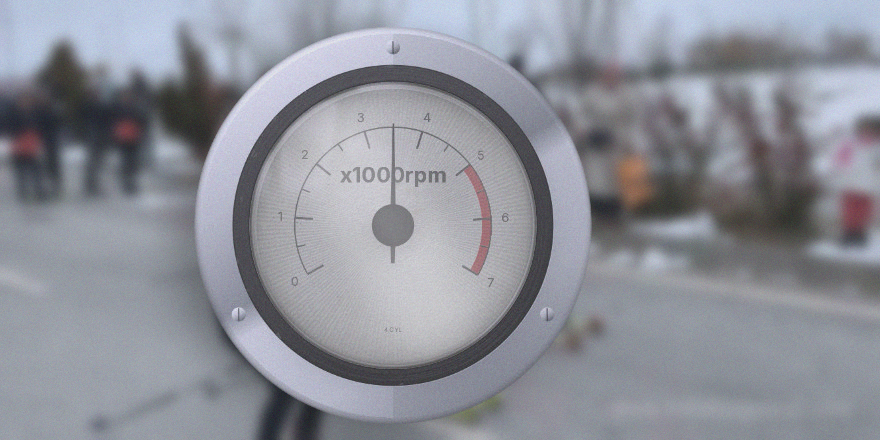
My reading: rpm 3500
